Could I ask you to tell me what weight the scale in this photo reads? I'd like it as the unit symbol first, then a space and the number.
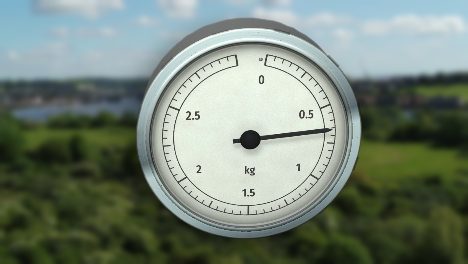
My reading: kg 0.65
